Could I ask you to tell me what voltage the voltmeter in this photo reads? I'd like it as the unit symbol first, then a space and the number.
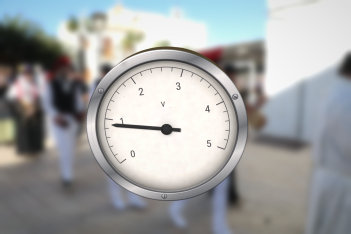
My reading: V 0.9
